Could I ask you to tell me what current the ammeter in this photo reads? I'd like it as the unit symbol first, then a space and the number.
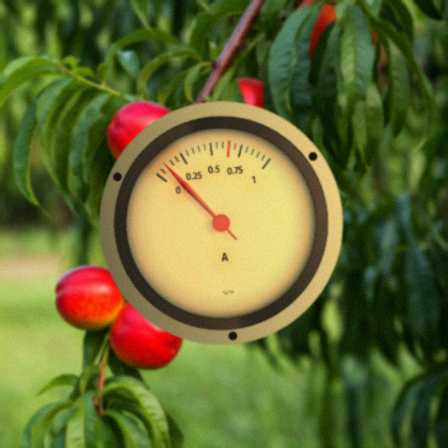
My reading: A 0.1
